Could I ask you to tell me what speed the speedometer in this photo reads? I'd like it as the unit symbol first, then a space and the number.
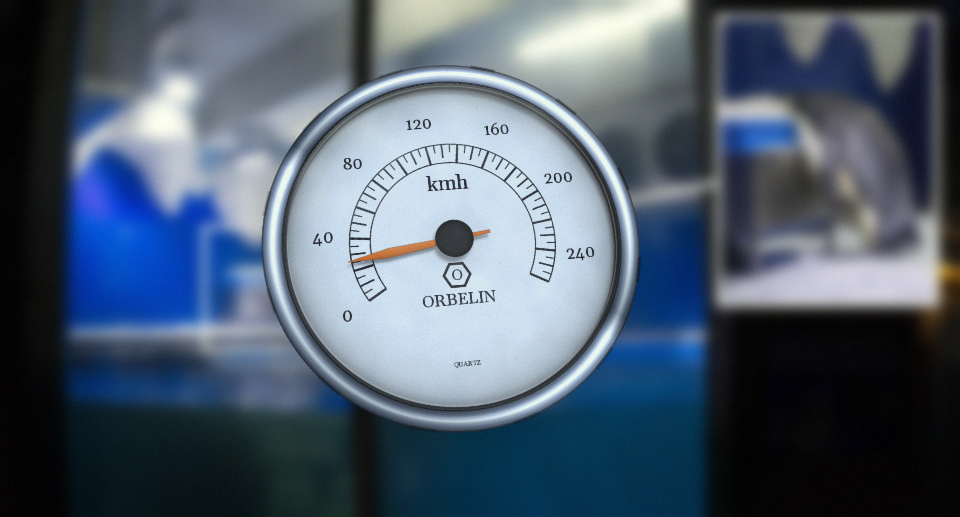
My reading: km/h 25
